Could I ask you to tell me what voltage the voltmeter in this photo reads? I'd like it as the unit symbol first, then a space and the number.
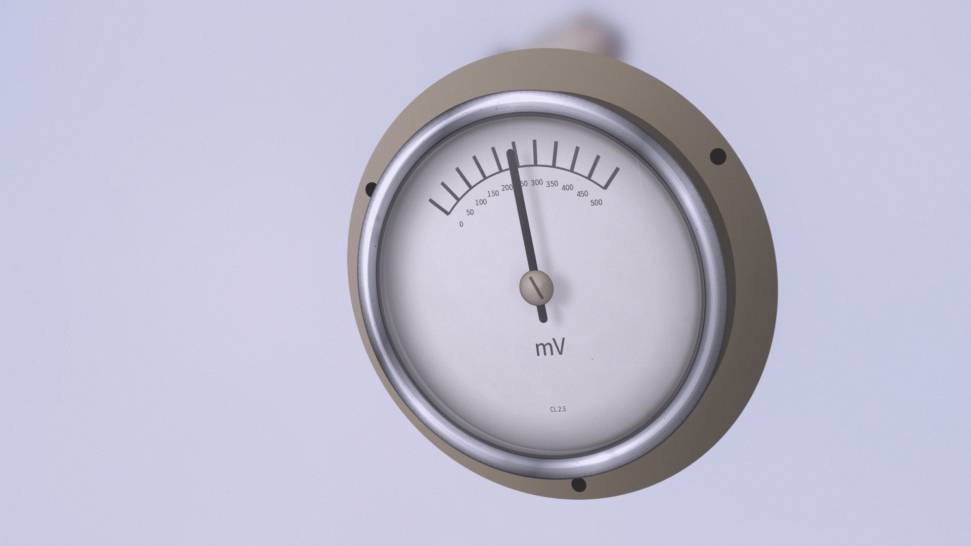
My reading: mV 250
